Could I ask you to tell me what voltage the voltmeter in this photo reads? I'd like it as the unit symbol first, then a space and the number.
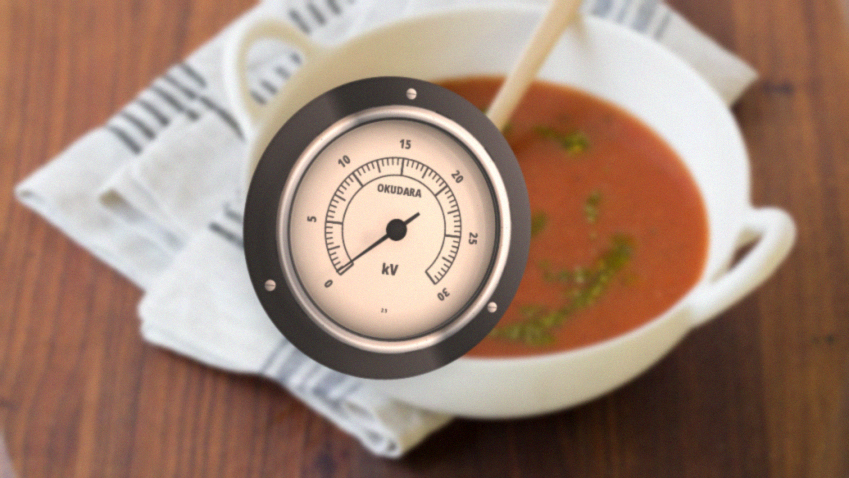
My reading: kV 0.5
